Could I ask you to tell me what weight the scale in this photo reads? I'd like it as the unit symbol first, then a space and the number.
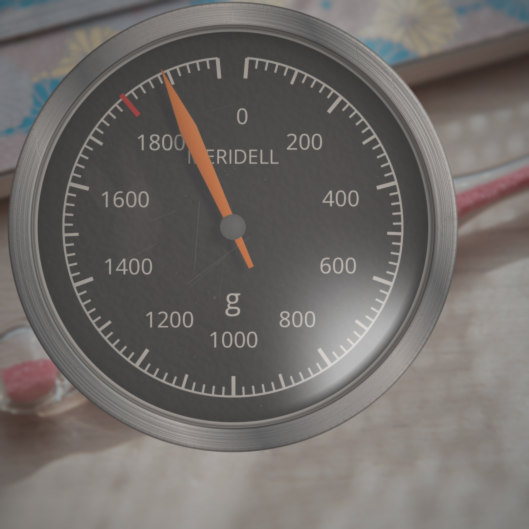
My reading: g 1890
